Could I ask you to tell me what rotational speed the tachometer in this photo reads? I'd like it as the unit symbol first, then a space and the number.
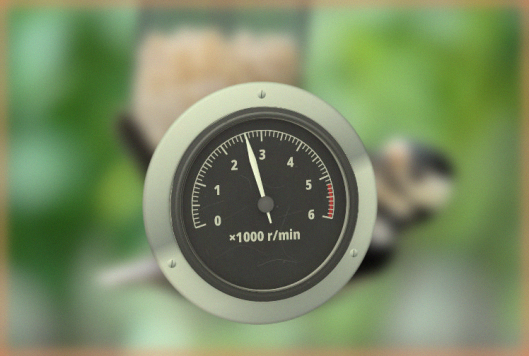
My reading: rpm 2600
